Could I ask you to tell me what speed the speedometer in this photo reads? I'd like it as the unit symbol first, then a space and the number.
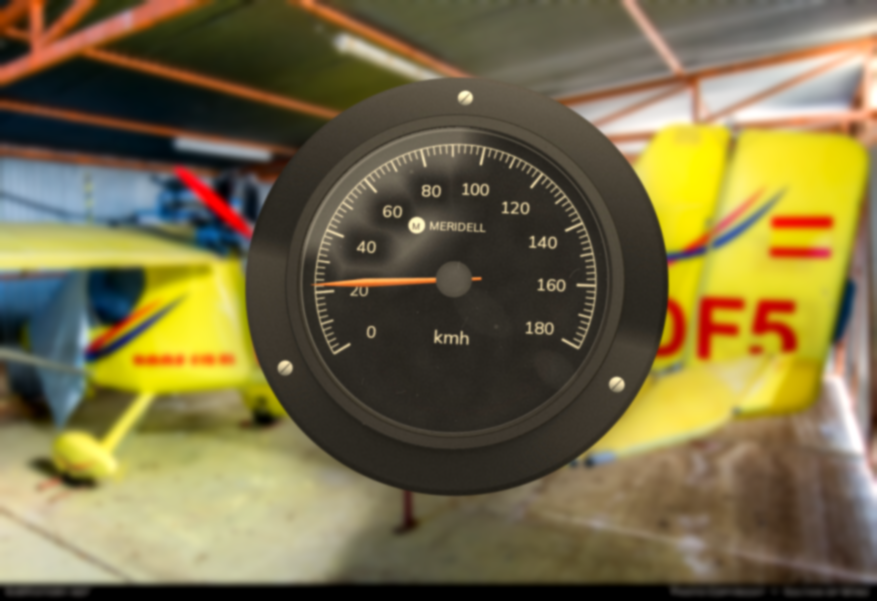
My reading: km/h 22
